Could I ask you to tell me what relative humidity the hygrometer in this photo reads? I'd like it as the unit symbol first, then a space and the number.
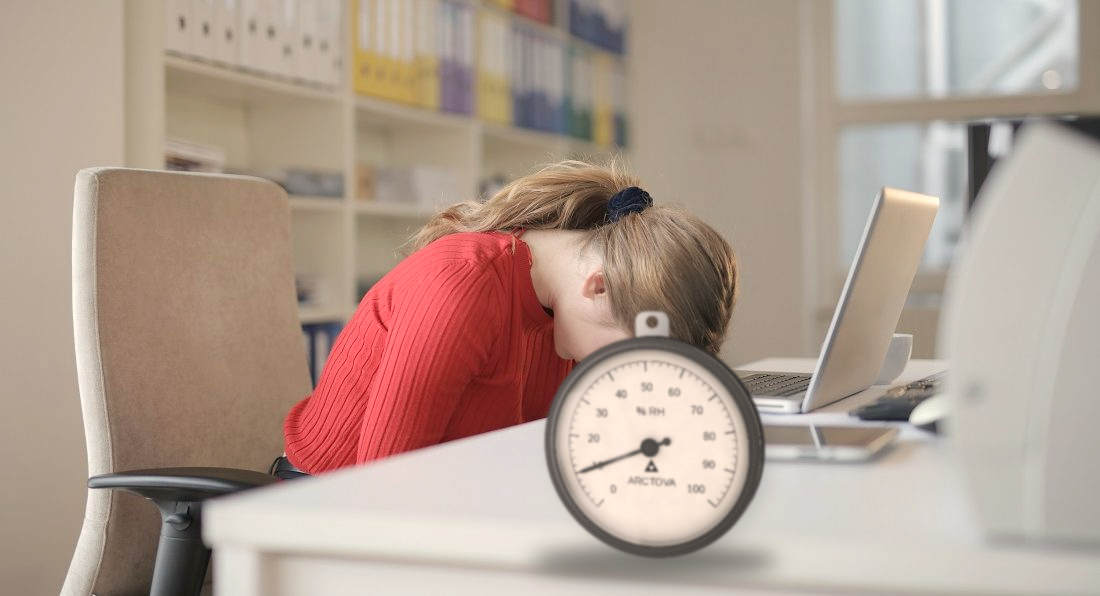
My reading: % 10
